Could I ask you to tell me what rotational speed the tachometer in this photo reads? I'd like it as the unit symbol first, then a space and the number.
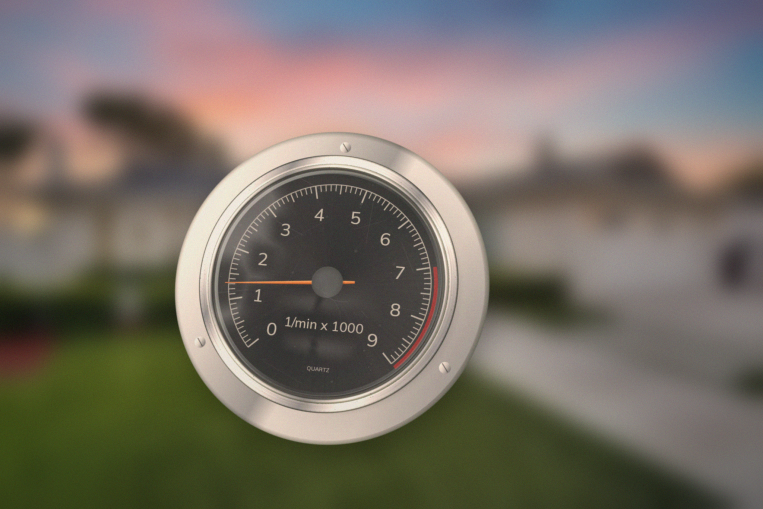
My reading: rpm 1300
